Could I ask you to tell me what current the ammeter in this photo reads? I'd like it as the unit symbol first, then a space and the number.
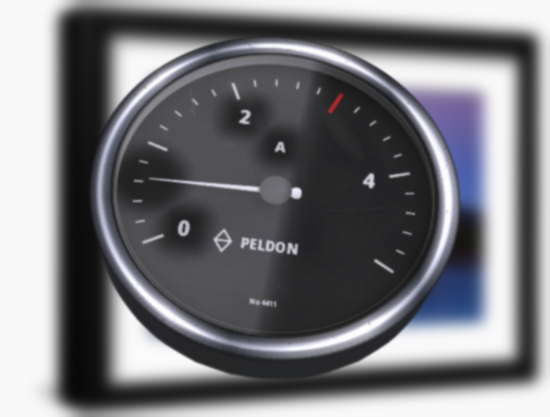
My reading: A 0.6
